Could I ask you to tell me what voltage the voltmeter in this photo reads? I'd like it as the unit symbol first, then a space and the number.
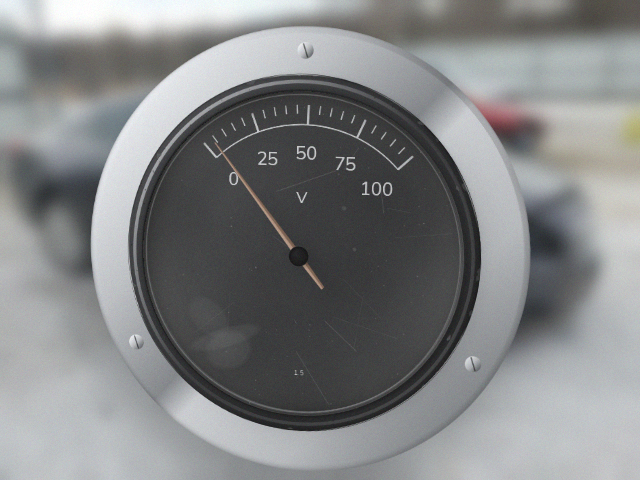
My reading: V 5
